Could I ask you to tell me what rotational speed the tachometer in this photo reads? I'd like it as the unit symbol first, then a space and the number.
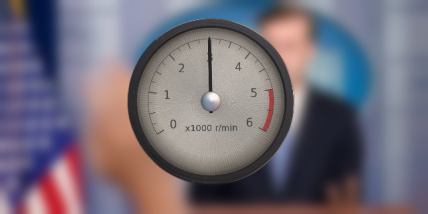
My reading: rpm 3000
